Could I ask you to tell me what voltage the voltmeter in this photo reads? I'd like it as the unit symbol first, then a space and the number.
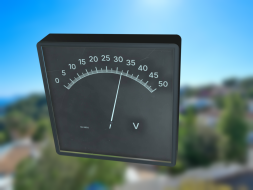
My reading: V 32.5
